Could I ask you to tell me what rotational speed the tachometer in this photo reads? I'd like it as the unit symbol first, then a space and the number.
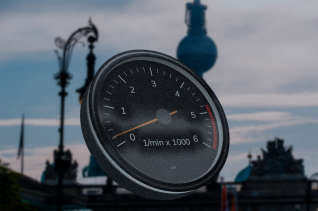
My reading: rpm 200
